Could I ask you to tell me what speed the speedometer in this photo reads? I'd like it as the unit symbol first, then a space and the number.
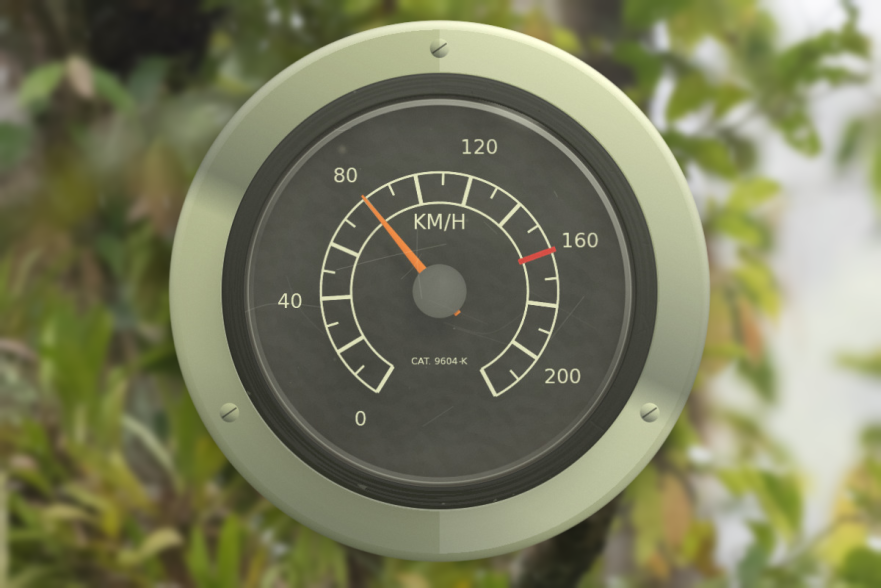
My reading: km/h 80
